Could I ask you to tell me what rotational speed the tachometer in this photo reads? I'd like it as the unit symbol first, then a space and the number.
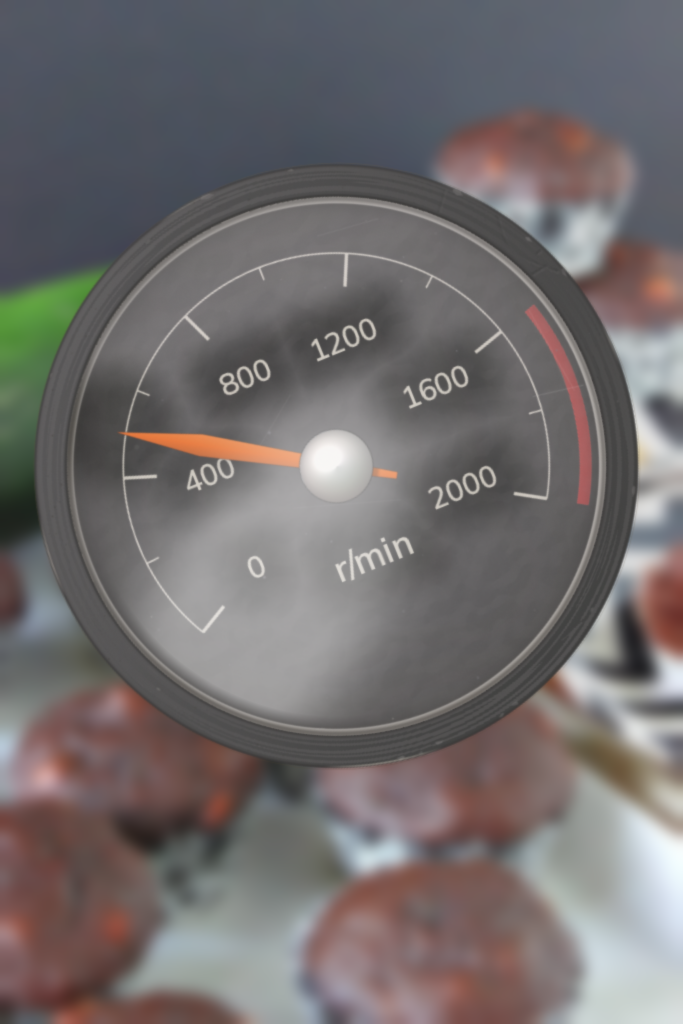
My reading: rpm 500
